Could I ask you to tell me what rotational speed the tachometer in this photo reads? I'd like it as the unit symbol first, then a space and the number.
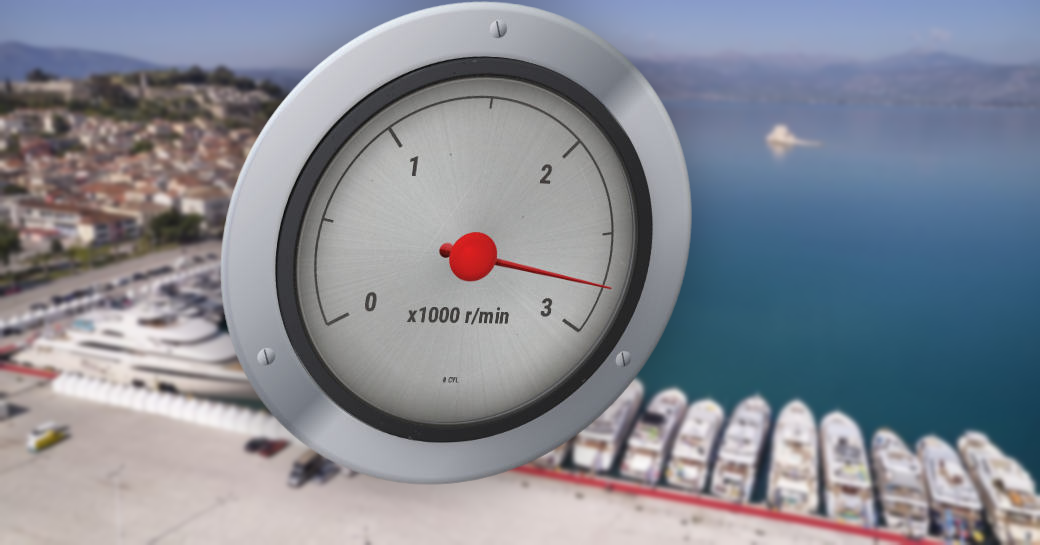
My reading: rpm 2750
